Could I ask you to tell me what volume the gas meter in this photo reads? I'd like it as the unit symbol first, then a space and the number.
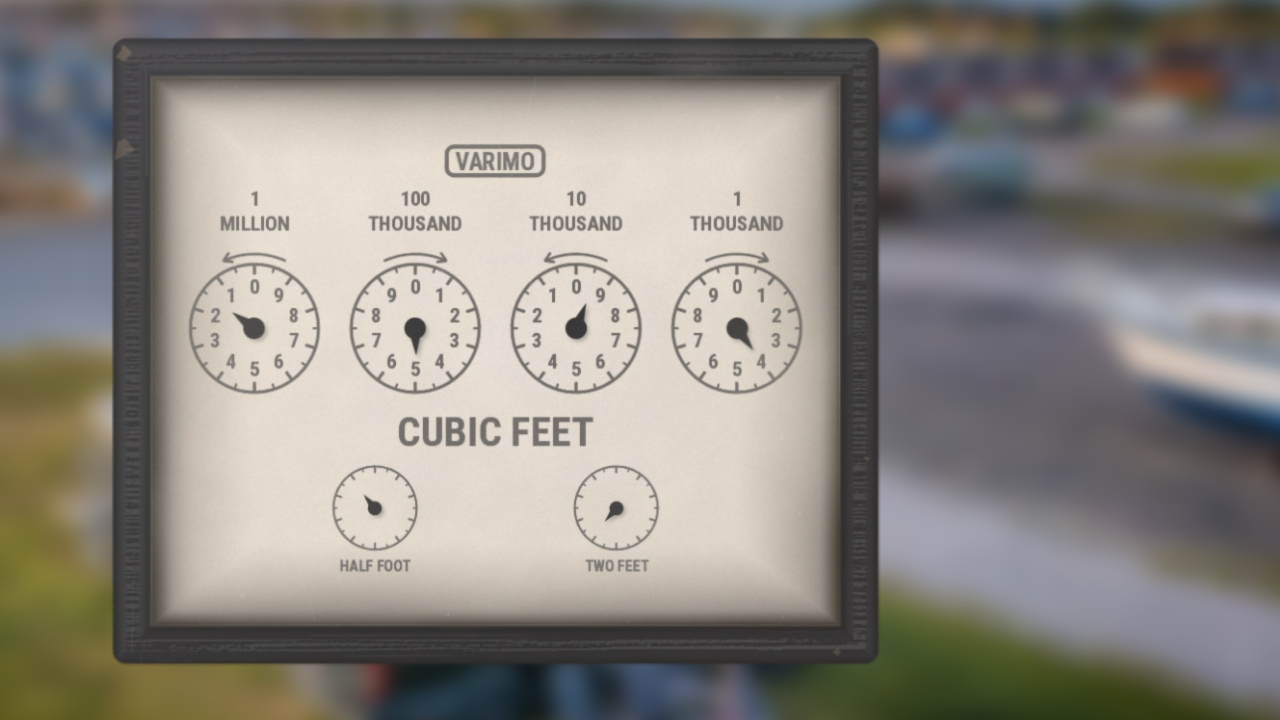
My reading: ft³ 149400
